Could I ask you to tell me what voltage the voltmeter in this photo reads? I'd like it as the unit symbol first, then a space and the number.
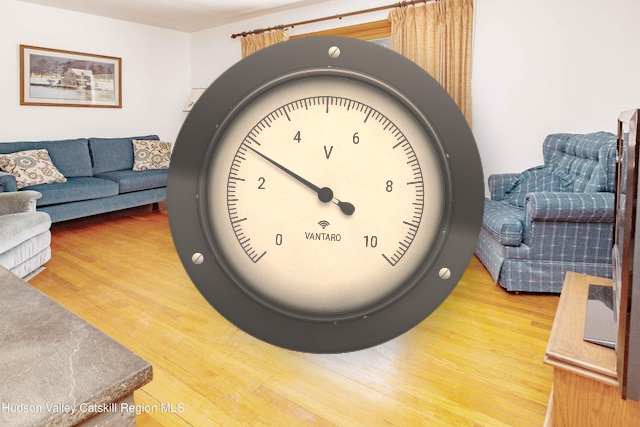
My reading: V 2.8
